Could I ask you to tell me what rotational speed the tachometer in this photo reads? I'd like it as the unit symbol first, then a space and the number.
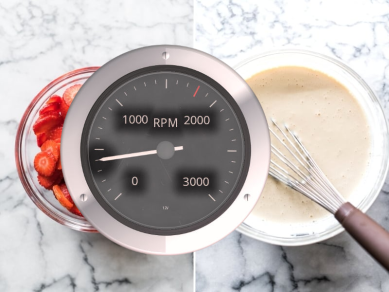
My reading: rpm 400
